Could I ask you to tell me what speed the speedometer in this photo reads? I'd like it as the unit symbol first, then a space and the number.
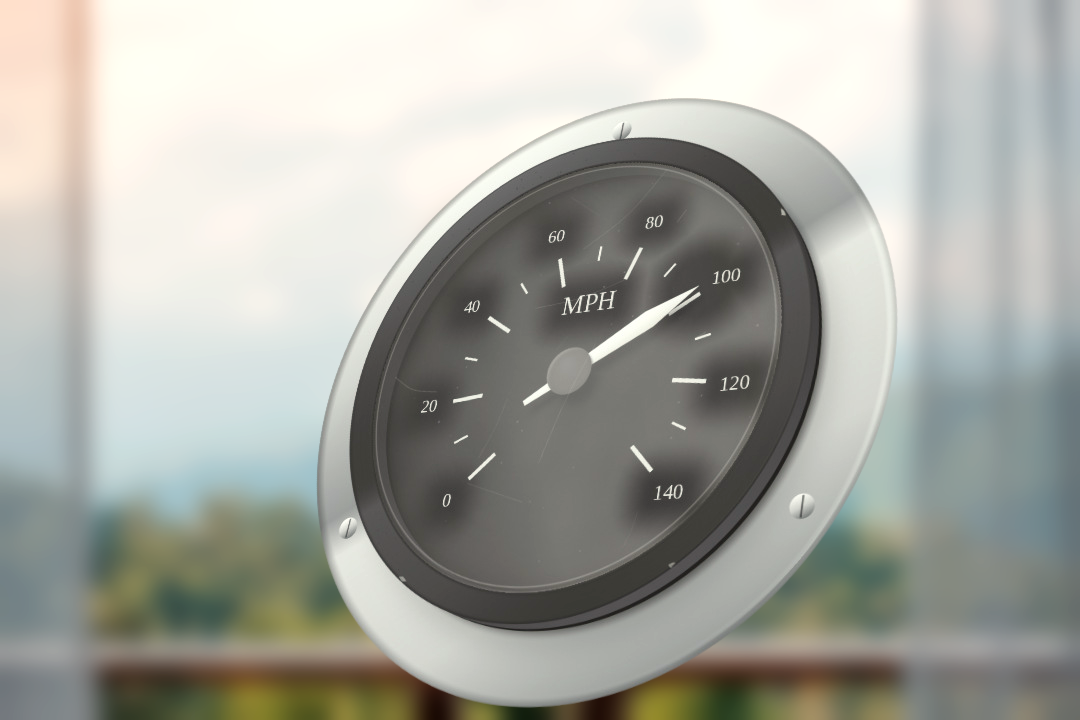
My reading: mph 100
